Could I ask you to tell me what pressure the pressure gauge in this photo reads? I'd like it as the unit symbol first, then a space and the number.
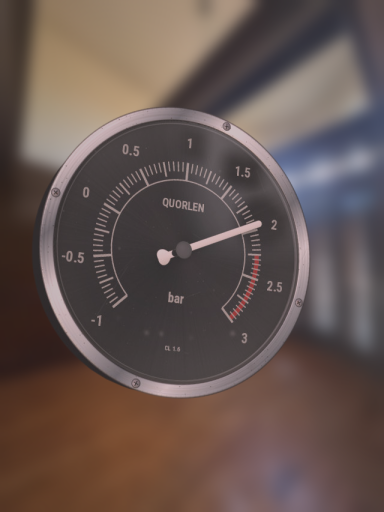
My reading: bar 1.95
